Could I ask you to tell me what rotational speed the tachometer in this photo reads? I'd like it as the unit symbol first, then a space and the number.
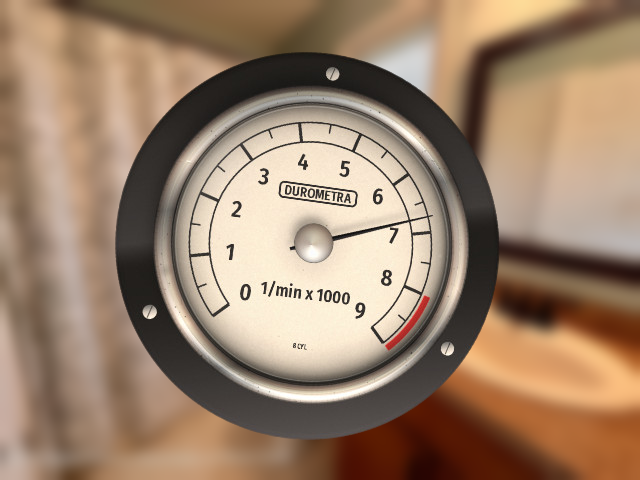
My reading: rpm 6750
